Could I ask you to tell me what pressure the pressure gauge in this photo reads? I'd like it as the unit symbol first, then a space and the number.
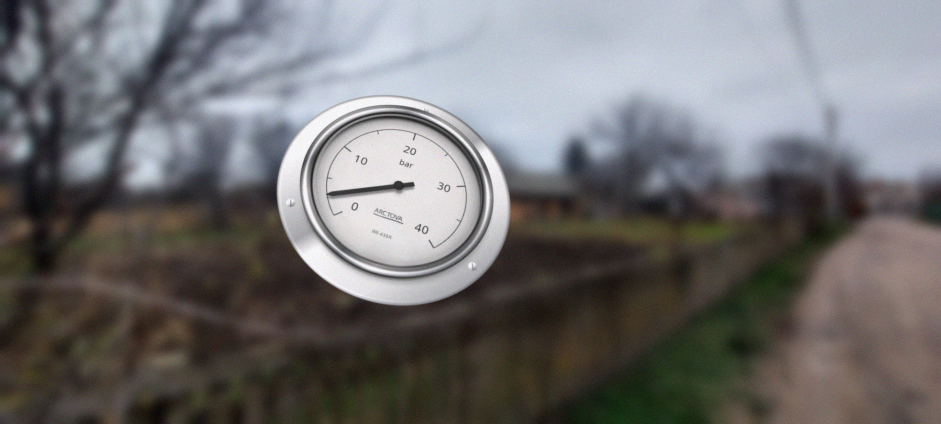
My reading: bar 2.5
